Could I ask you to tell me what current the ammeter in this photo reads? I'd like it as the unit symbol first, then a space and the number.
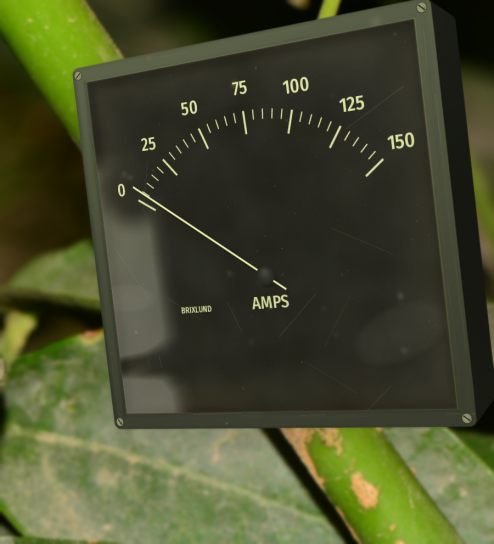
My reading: A 5
